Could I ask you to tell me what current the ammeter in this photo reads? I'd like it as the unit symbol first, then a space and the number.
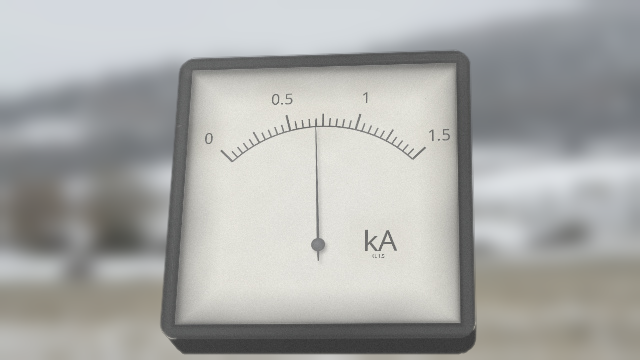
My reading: kA 0.7
